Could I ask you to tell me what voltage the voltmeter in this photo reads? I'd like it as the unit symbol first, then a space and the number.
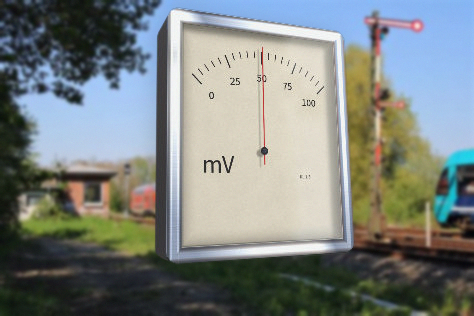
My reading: mV 50
